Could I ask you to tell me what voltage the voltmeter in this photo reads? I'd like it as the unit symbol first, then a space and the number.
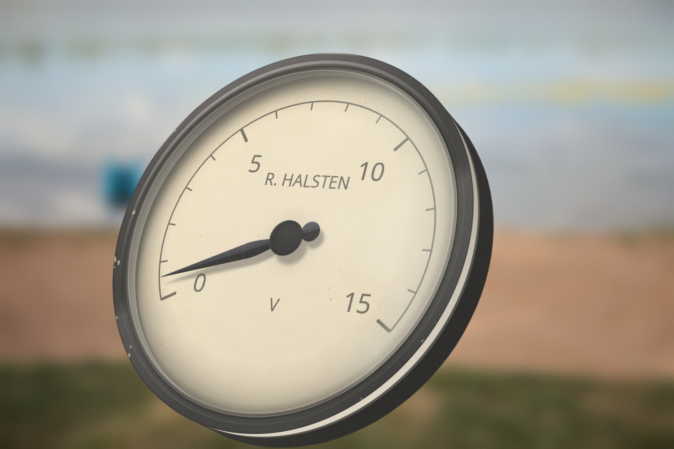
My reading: V 0.5
